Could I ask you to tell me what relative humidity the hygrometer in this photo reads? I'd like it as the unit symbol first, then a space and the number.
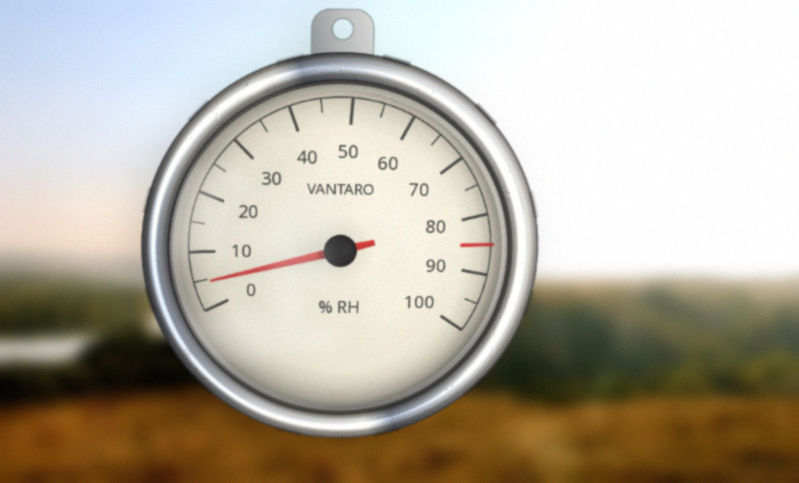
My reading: % 5
